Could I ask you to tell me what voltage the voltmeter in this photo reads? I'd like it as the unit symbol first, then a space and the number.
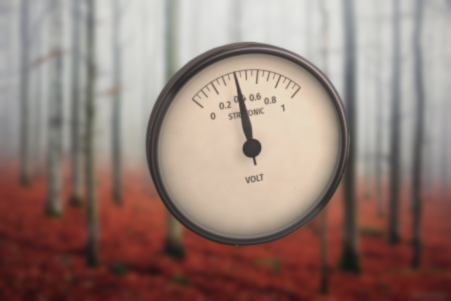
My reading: V 0.4
